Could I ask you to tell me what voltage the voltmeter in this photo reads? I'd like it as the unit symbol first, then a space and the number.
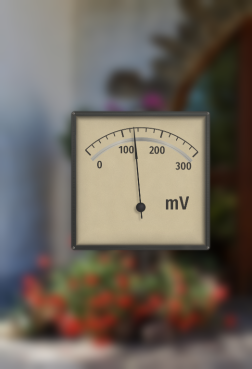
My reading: mV 130
